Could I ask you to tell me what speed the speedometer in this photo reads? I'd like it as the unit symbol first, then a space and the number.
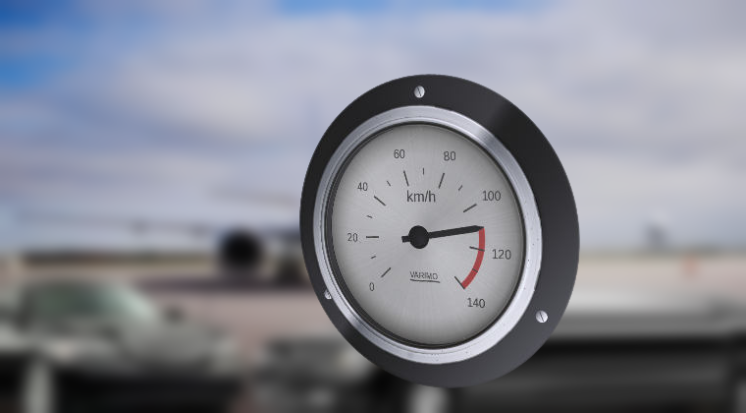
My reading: km/h 110
